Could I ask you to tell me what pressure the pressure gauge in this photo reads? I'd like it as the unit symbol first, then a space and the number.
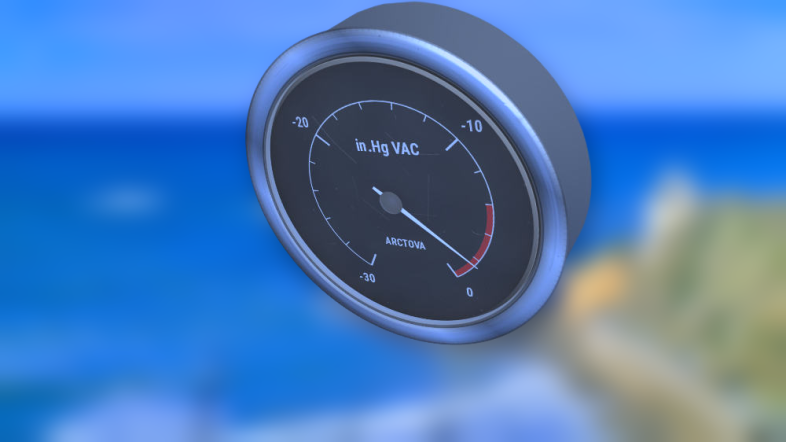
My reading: inHg -2
